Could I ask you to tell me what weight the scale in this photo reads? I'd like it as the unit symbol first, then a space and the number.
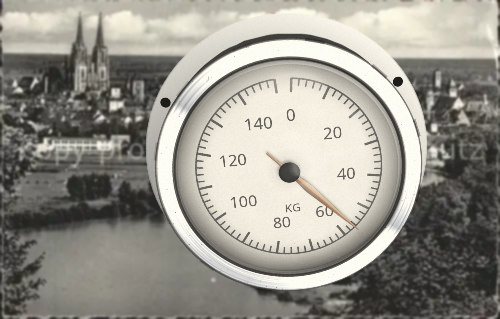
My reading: kg 56
